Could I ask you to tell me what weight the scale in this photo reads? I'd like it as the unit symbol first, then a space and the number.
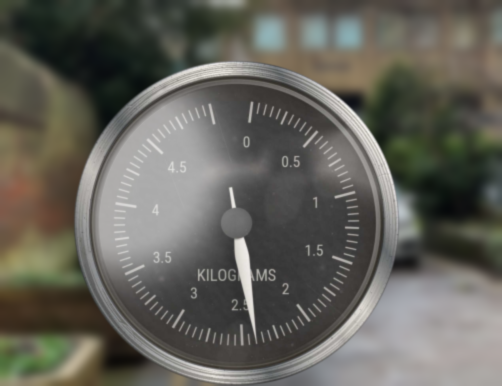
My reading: kg 2.4
